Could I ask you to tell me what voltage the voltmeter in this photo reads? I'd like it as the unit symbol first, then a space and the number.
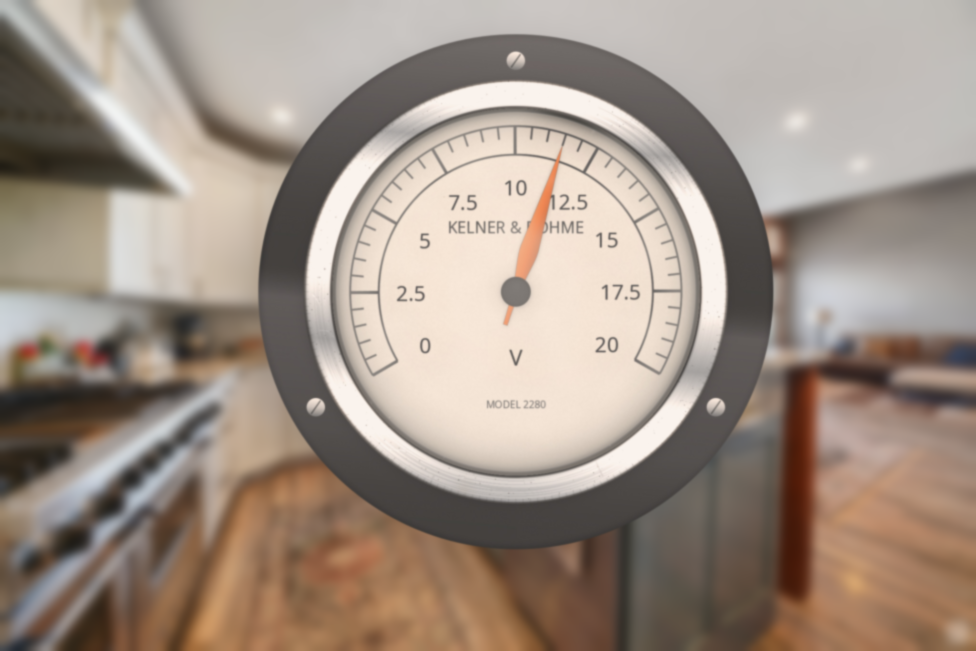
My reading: V 11.5
